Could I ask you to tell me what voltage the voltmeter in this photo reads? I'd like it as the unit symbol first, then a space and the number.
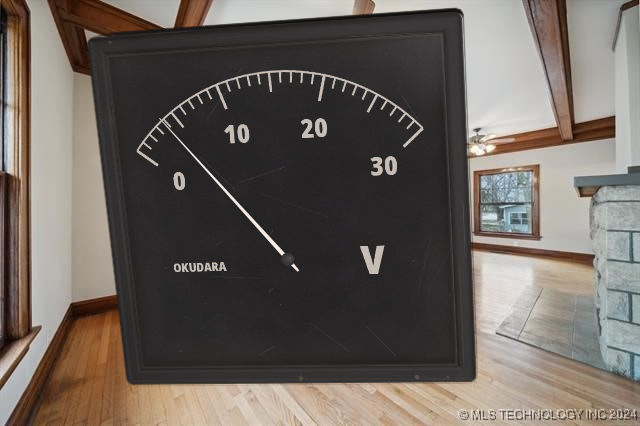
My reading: V 4
